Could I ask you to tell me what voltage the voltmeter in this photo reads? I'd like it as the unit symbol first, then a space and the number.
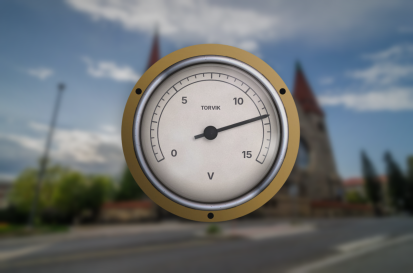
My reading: V 12
